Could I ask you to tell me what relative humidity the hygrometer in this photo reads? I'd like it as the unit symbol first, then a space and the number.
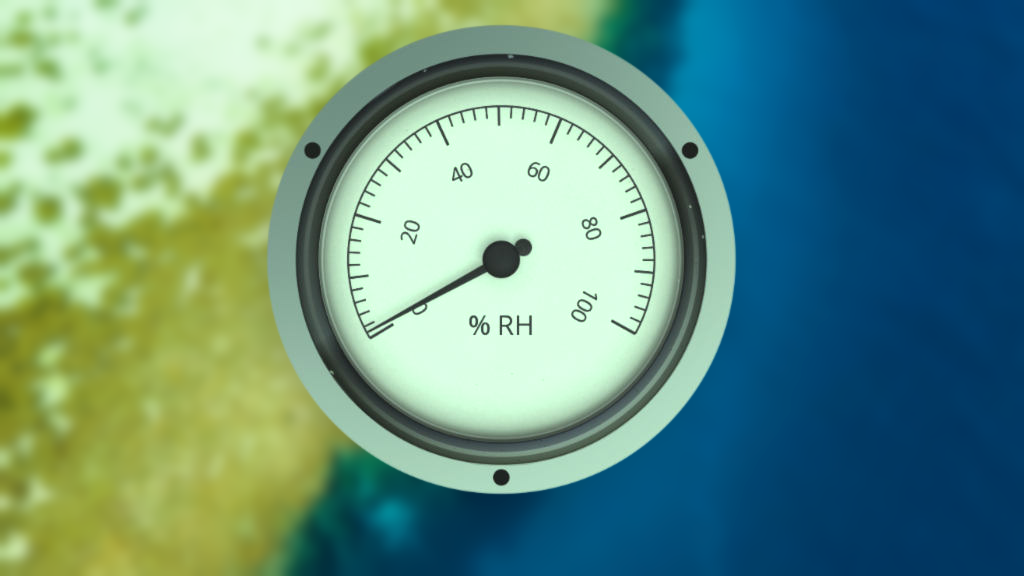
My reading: % 1
